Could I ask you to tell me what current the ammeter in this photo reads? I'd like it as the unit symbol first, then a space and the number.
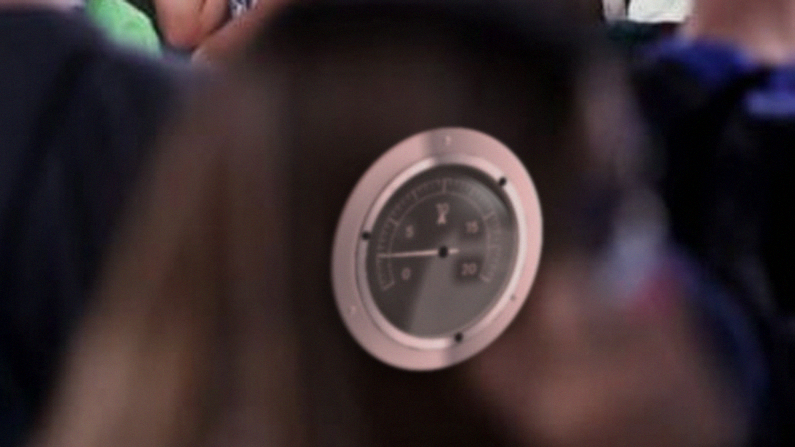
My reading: A 2.5
